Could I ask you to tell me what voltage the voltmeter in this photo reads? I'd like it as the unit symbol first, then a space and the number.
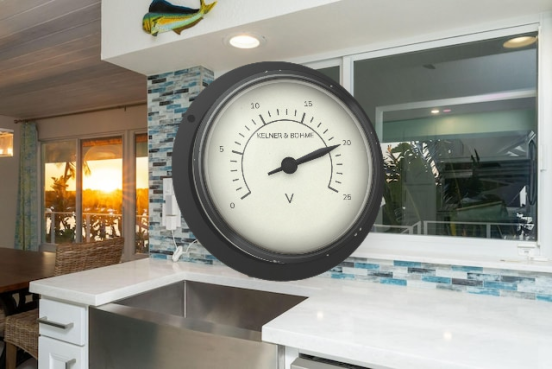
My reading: V 20
